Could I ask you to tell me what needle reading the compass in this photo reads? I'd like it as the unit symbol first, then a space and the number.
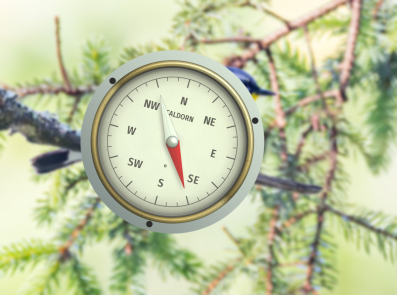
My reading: ° 150
